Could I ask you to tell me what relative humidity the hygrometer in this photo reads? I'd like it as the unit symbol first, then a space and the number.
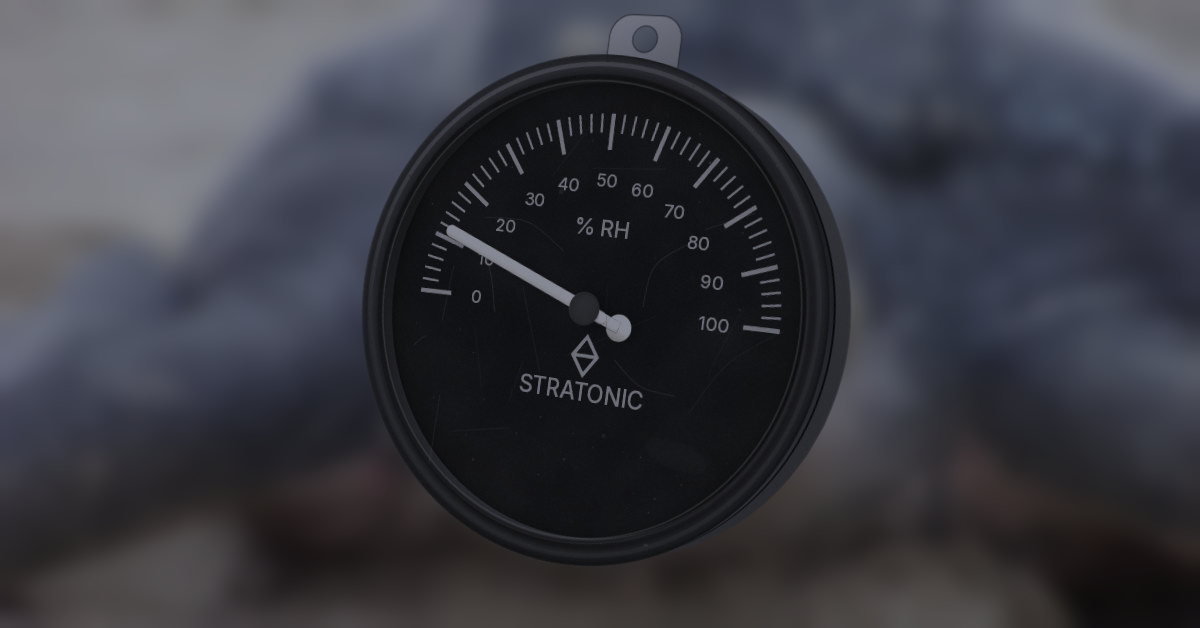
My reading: % 12
